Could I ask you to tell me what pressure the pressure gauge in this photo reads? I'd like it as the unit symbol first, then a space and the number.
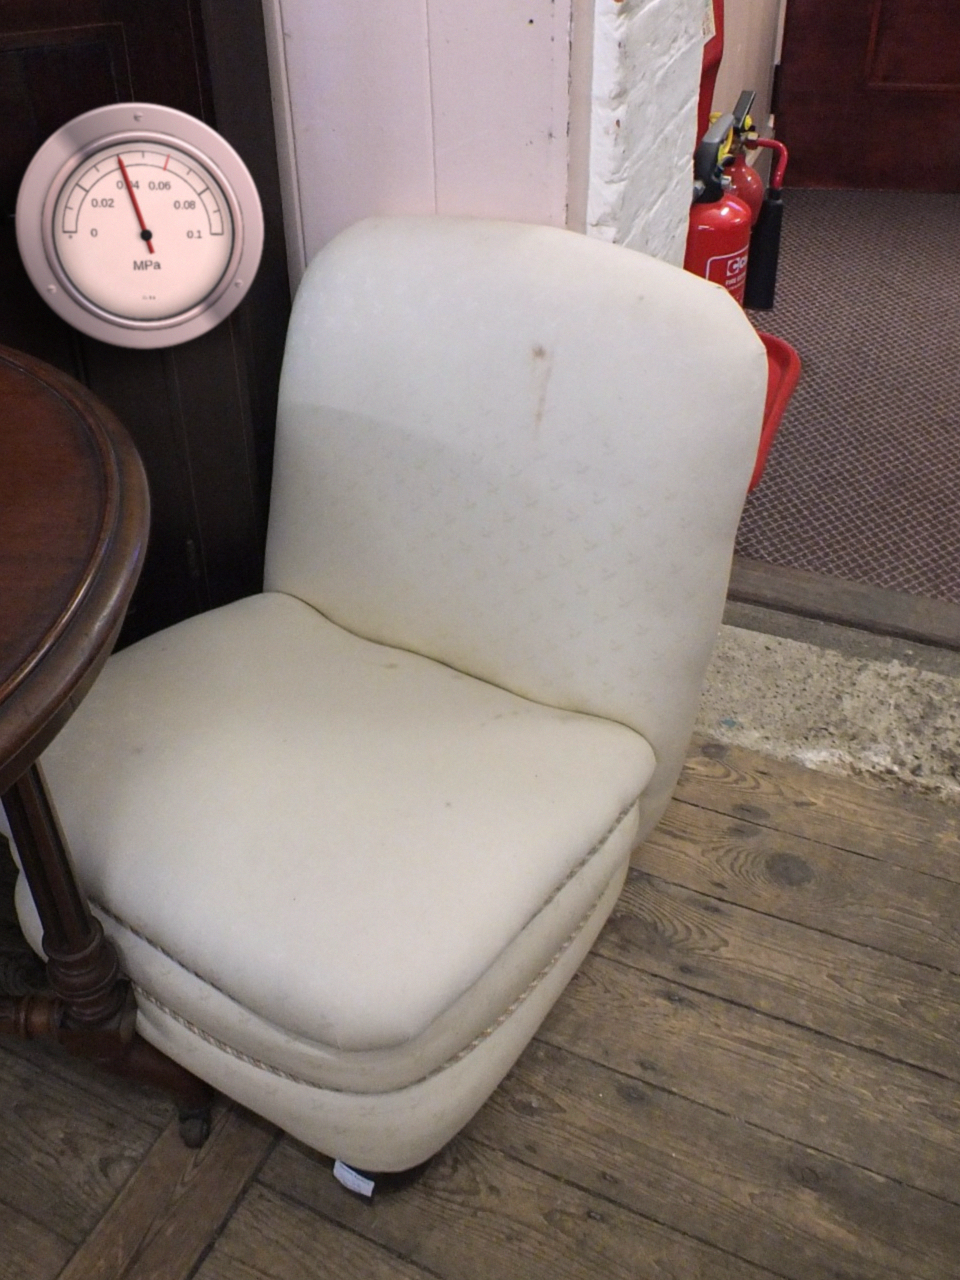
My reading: MPa 0.04
